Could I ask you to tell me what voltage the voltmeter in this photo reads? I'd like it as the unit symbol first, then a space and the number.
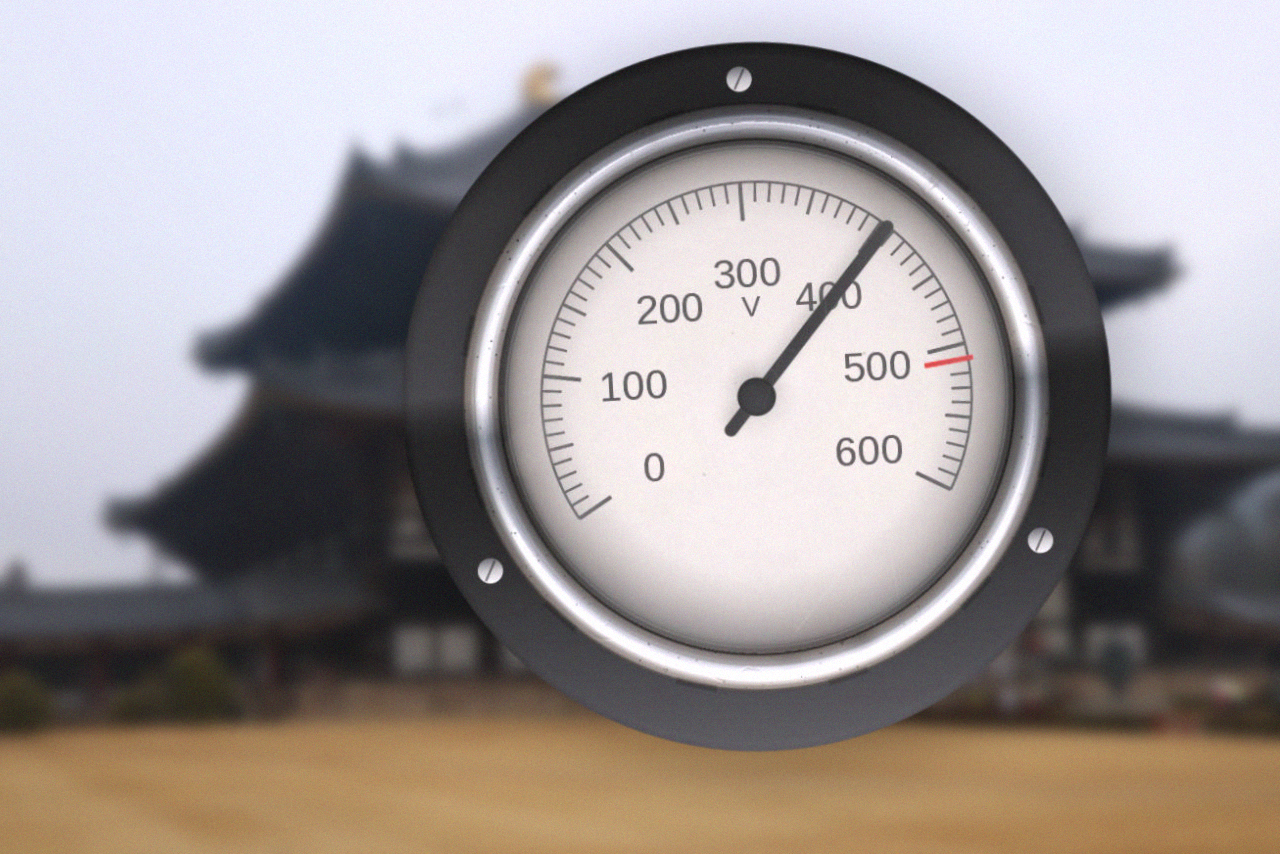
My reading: V 405
